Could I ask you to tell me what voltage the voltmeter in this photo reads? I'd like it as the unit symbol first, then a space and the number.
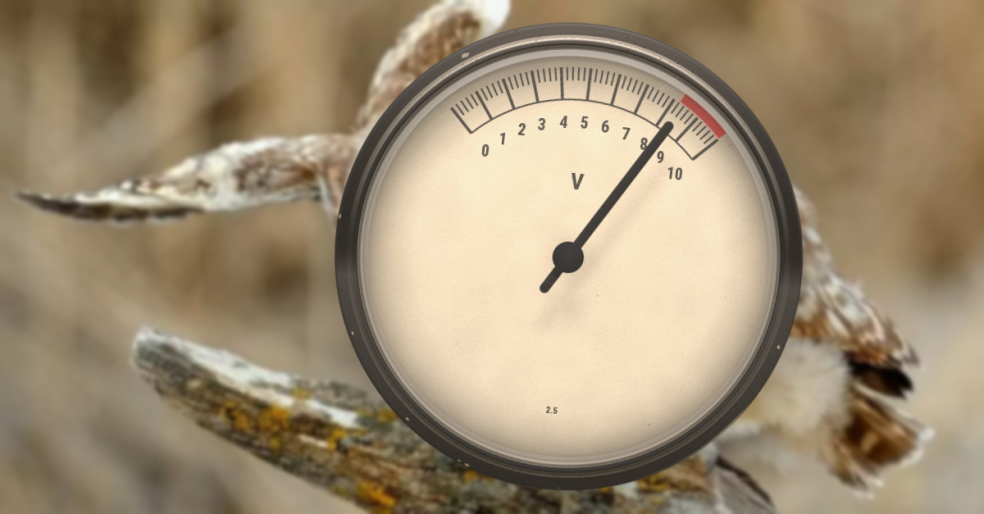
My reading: V 8.4
